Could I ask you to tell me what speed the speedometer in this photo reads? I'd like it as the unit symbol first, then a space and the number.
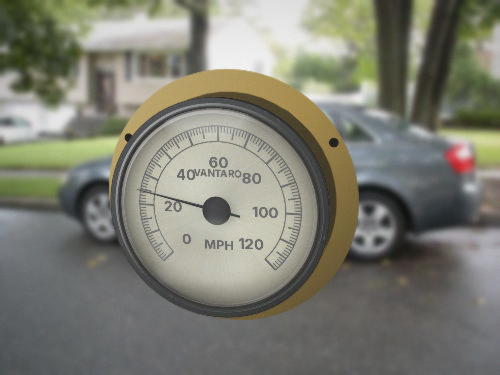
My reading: mph 25
